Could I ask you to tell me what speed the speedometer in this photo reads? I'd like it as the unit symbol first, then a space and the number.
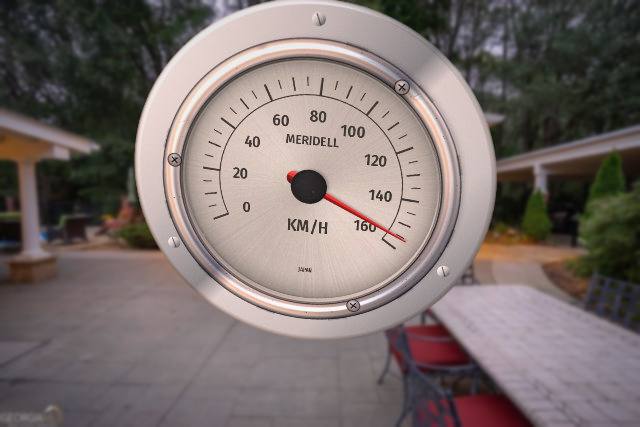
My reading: km/h 155
